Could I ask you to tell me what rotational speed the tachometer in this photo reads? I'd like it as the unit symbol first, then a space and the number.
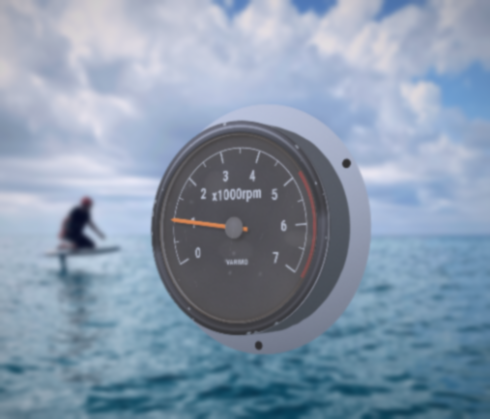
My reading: rpm 1000
